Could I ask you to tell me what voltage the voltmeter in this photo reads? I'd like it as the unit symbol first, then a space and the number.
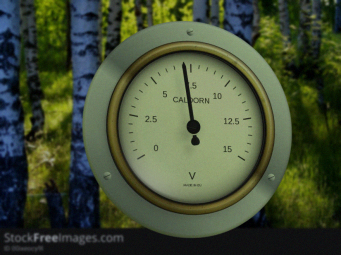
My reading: V 7
